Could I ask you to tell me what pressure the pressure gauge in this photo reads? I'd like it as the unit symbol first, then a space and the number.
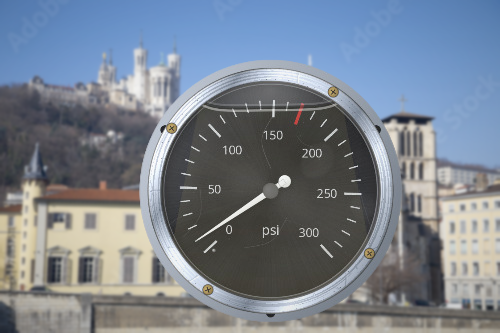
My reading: psi 10
